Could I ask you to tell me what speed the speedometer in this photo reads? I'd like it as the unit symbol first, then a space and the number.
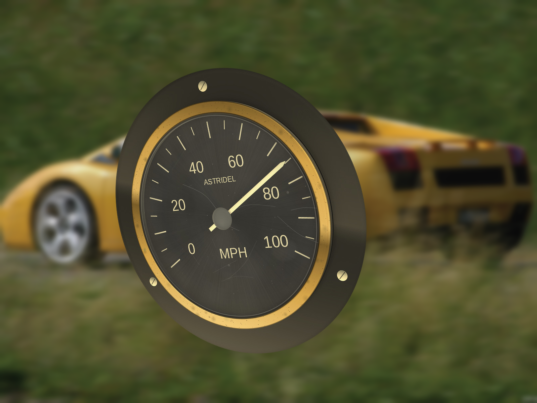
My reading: mph 75
